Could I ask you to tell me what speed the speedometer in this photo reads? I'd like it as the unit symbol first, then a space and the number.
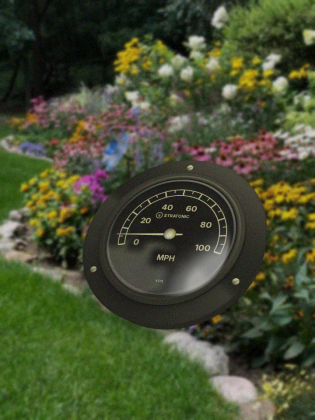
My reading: mph 5
